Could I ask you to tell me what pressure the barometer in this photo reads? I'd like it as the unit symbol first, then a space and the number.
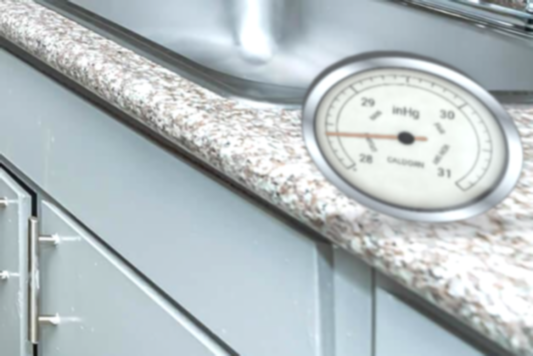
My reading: inHg 28.4
